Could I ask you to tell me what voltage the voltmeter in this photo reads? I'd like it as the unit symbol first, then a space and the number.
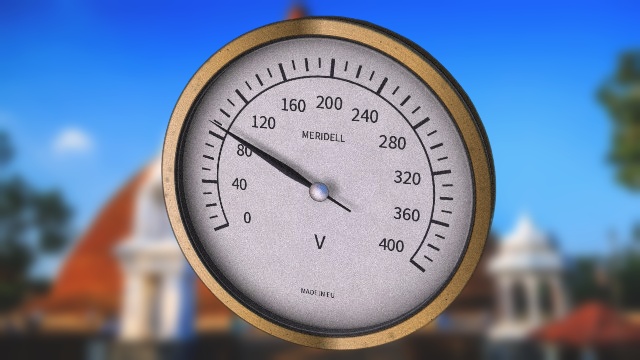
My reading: V 90
